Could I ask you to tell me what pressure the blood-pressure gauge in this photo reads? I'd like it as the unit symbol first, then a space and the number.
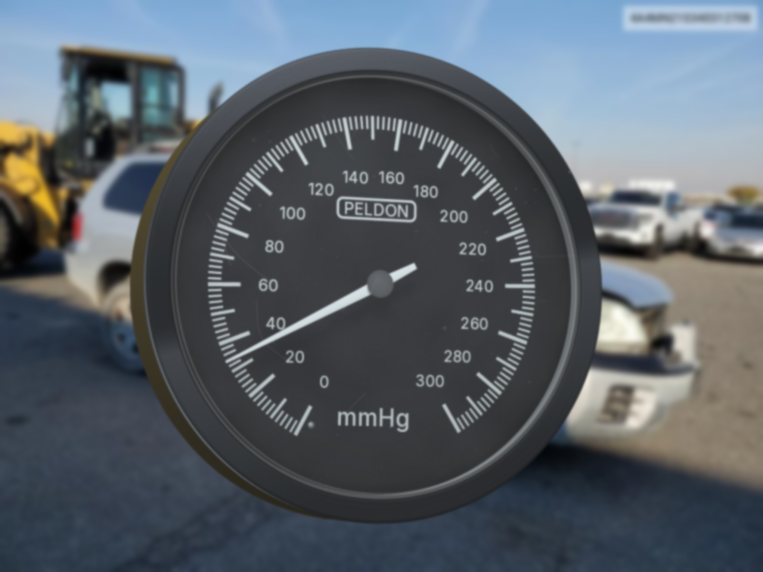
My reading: mmHg 34
